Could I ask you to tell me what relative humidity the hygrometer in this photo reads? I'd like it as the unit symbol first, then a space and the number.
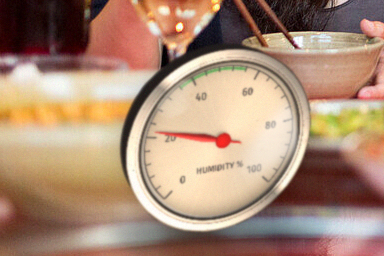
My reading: % 22
